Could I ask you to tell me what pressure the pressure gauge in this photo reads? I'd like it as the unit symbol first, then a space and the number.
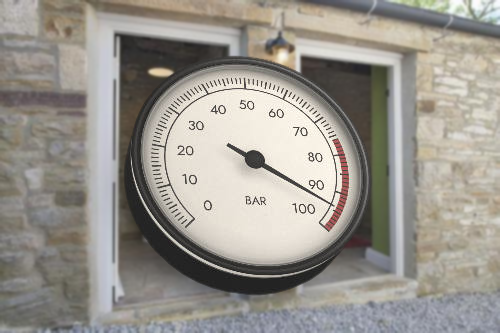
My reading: bar 95
